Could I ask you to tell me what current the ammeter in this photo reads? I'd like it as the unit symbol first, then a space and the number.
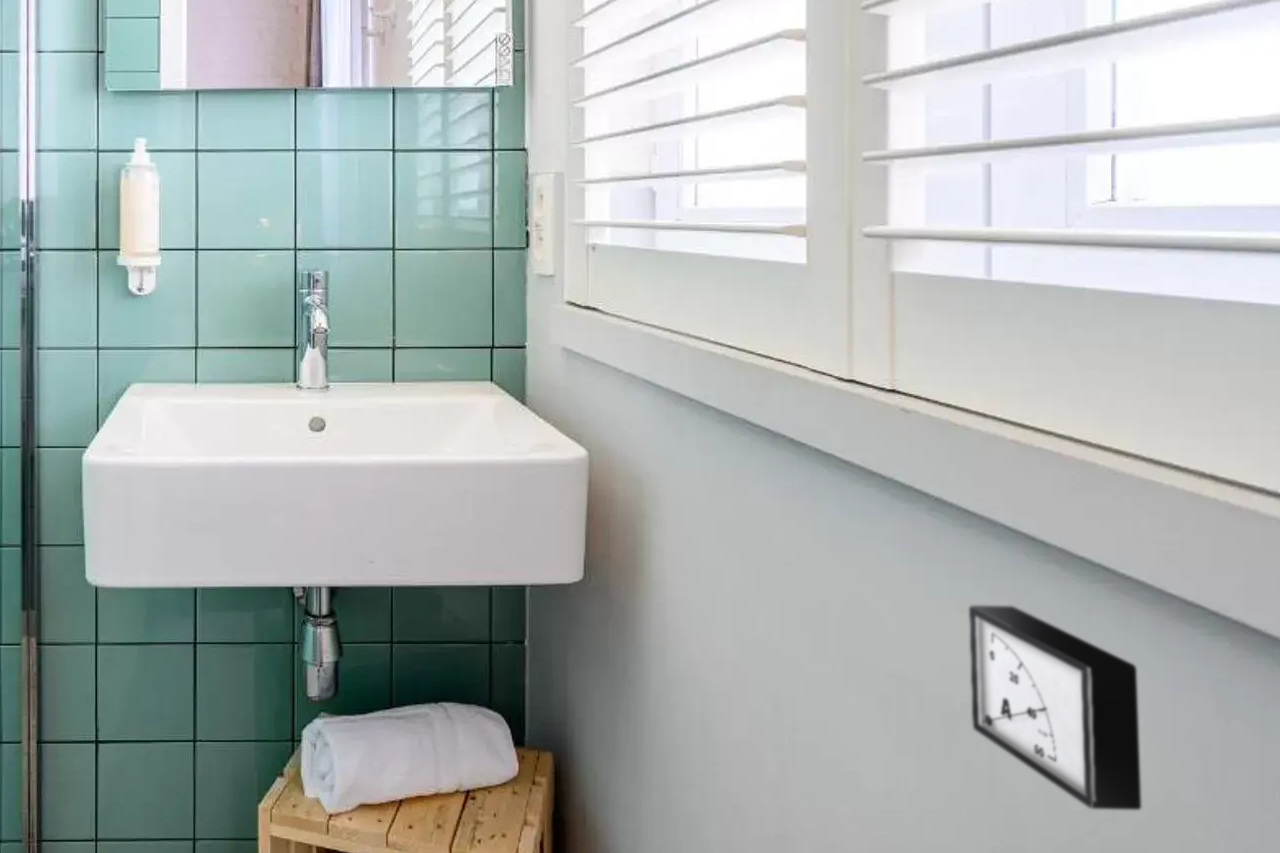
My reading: A 40
